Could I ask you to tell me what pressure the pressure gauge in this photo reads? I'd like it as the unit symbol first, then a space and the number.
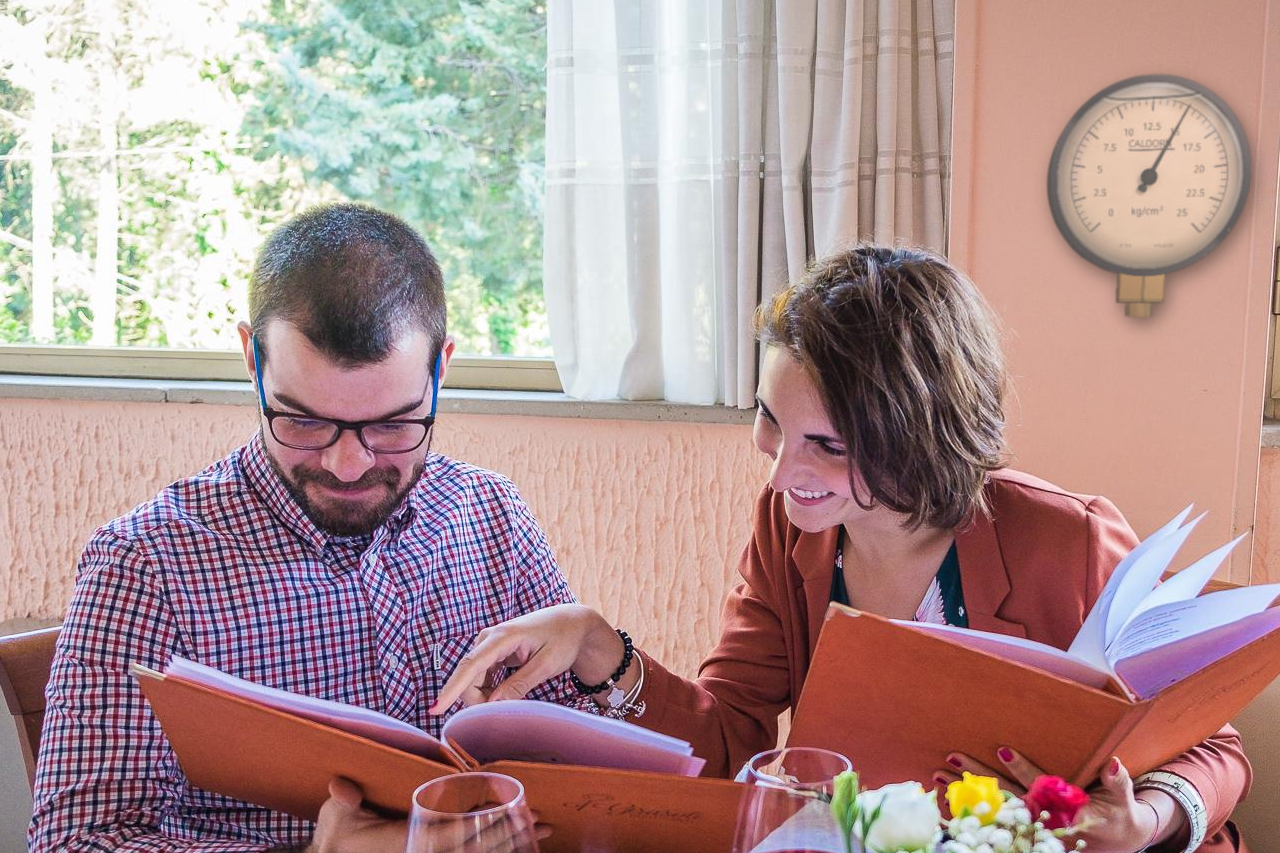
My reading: kg/cm² 15
